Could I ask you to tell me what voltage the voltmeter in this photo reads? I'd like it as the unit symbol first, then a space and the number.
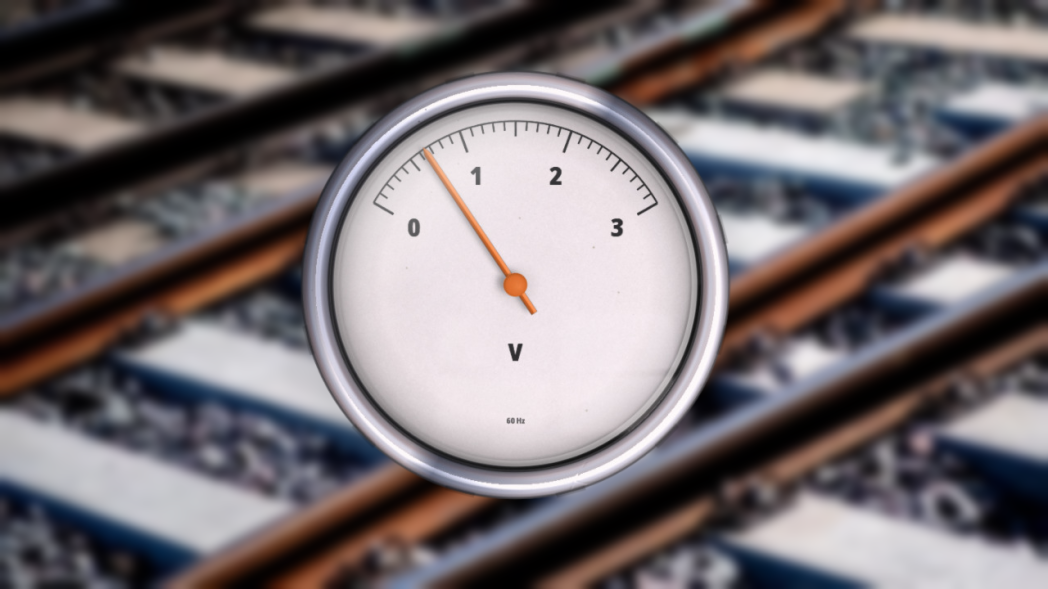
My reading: V 0.65
